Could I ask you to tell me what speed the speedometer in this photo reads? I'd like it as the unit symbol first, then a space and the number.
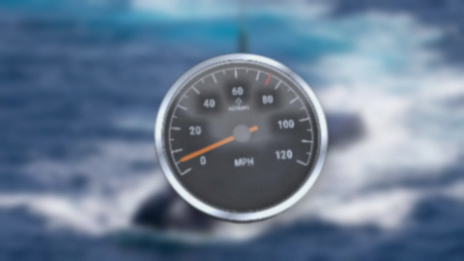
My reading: mph 5
